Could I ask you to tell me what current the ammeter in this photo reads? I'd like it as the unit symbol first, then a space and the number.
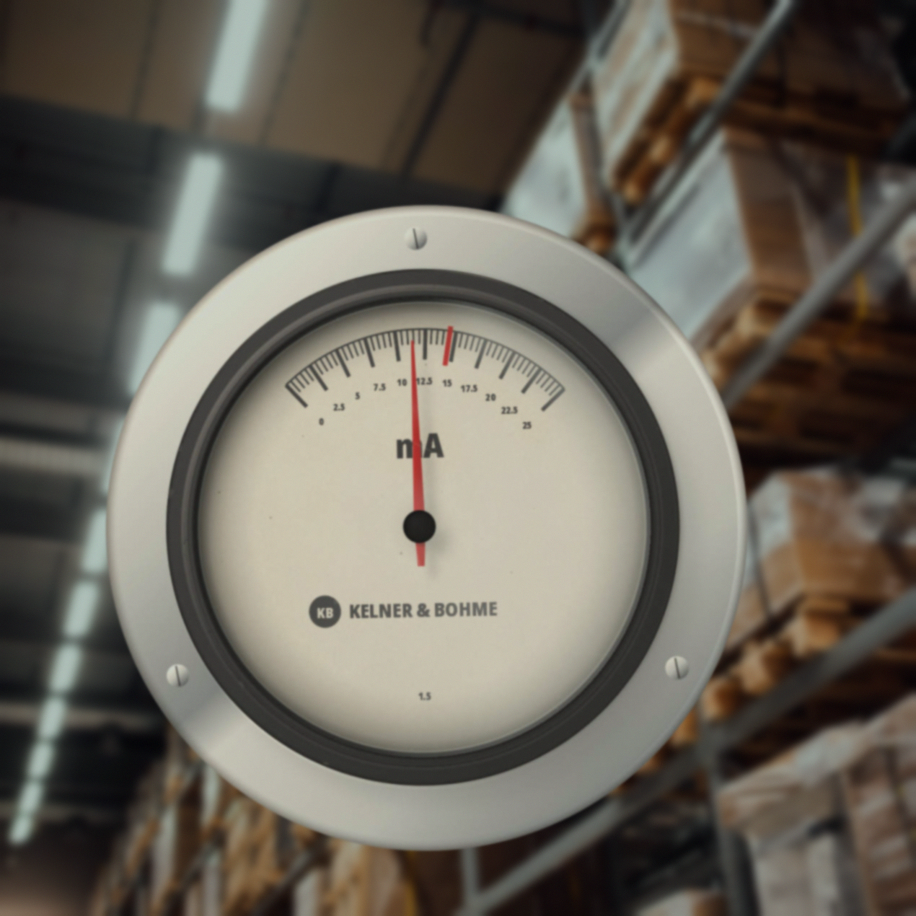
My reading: mA 11.5
